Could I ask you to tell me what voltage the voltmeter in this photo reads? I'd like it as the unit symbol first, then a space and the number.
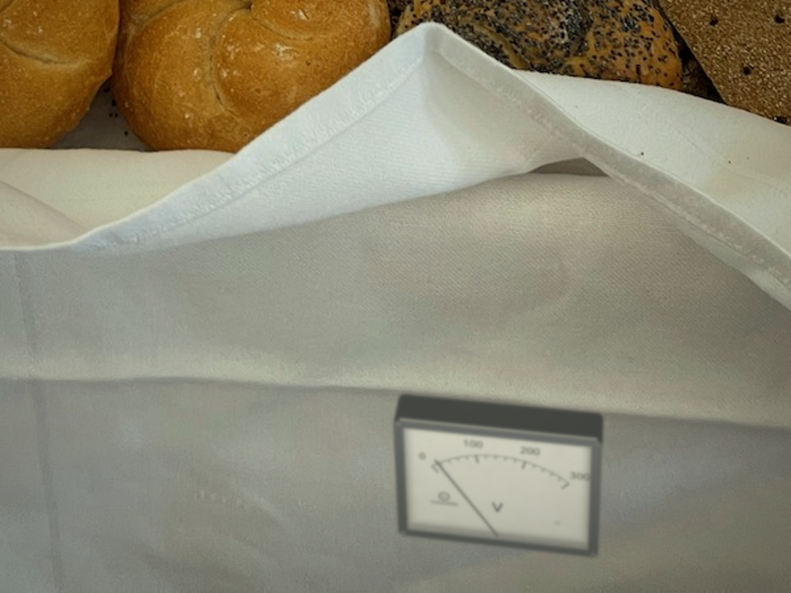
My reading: V 20
